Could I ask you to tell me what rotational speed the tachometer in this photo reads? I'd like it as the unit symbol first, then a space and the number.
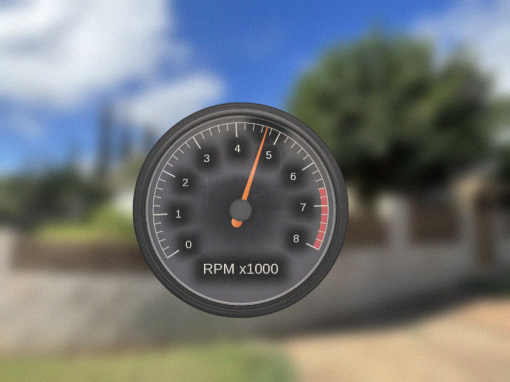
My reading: rpm 4700
